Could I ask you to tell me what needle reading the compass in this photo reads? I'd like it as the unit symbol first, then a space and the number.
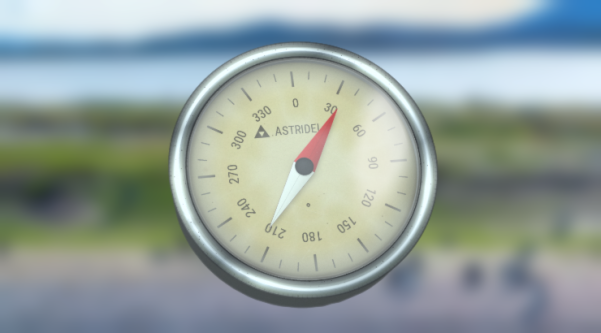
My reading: ° 35
